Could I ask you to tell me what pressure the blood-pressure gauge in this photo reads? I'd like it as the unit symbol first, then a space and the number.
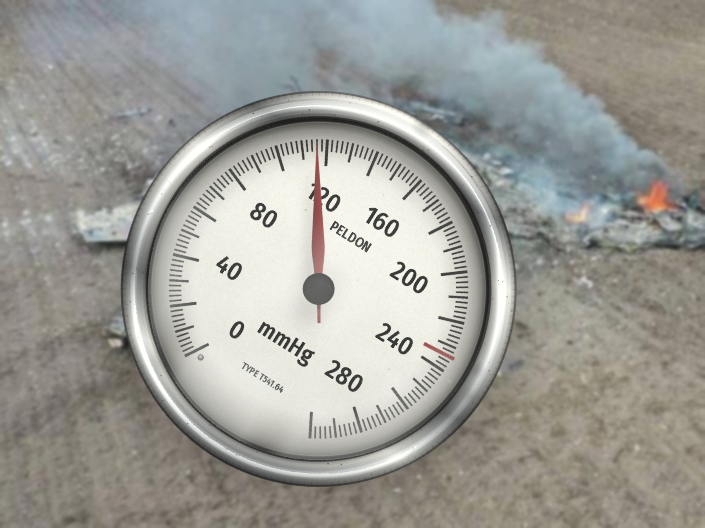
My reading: mmHg 116
